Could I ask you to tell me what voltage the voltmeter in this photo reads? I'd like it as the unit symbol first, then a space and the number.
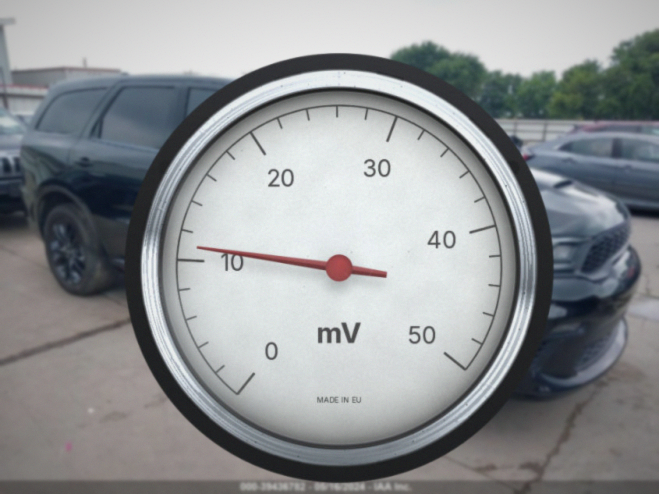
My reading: mV 11
